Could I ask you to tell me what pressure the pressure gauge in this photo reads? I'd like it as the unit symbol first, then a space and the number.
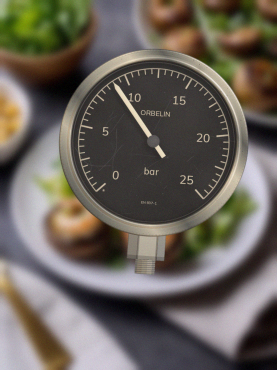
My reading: bar 9
